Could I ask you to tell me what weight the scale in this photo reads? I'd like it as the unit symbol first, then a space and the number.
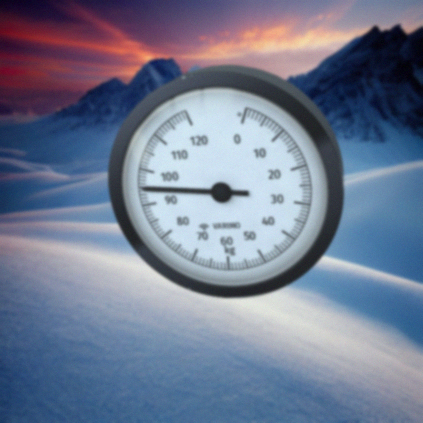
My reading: kg 95
